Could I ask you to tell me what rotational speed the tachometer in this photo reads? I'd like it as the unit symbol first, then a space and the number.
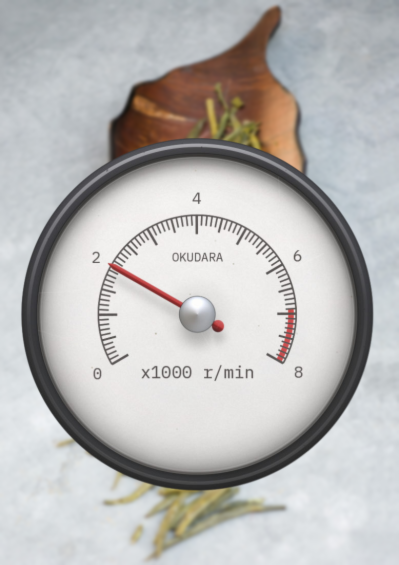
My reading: rpm 2000
